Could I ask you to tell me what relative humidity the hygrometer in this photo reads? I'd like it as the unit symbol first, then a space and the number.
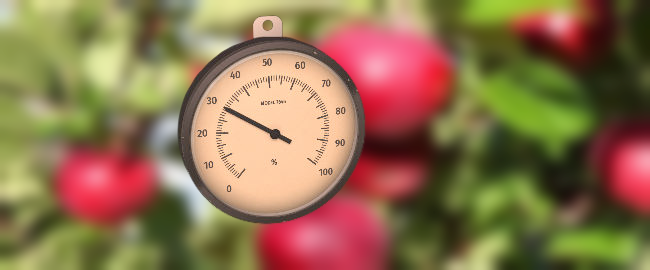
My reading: % 30
